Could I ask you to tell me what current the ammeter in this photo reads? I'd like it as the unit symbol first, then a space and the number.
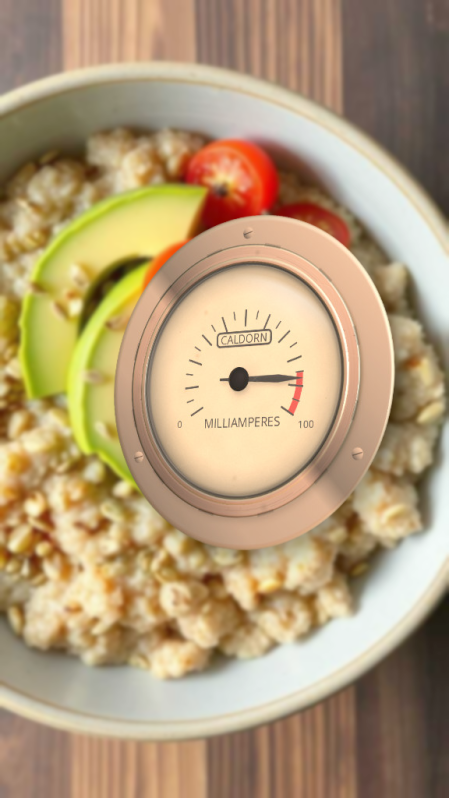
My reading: mA 87.5
